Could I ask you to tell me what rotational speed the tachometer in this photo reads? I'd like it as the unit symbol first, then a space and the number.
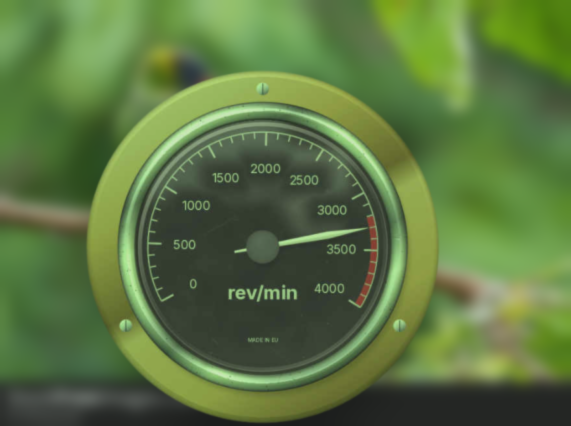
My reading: rpm 3300
